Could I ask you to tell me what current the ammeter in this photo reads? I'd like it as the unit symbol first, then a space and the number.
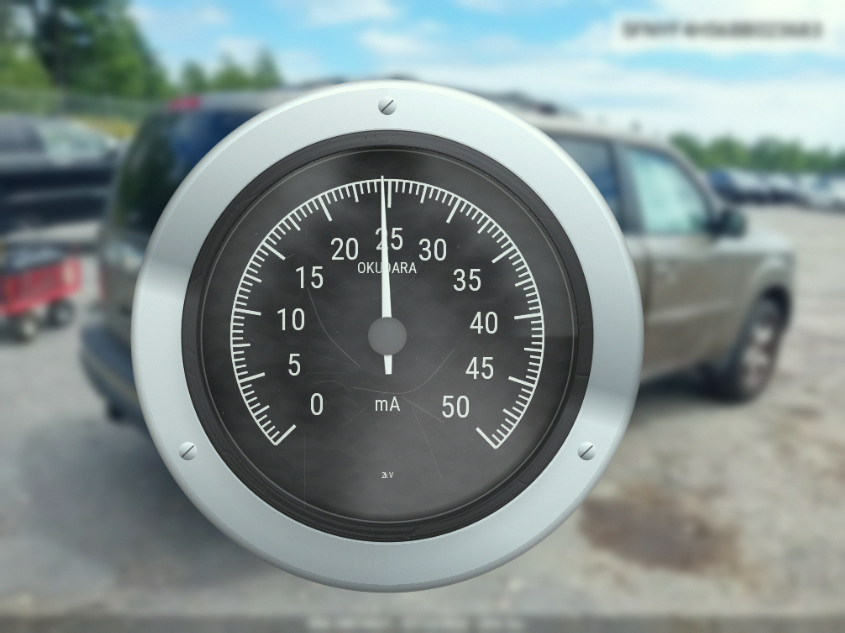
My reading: mA 24.5
